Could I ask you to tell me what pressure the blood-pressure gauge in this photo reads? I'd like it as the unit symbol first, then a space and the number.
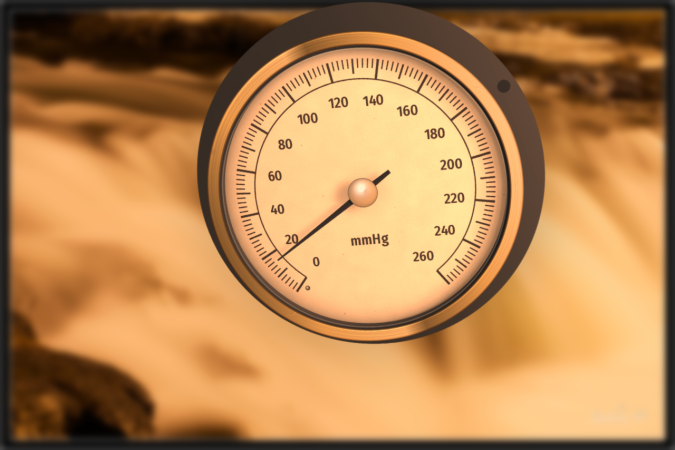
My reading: mmHg 16
